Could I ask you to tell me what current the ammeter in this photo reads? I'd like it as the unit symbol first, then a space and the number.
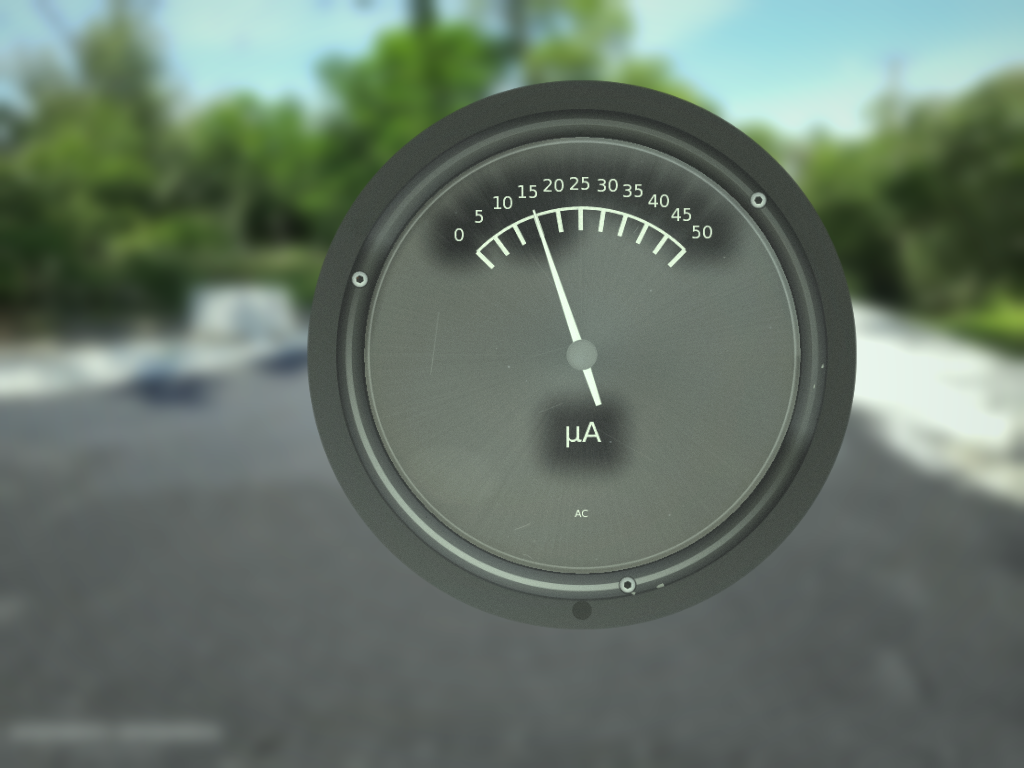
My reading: µA 15
